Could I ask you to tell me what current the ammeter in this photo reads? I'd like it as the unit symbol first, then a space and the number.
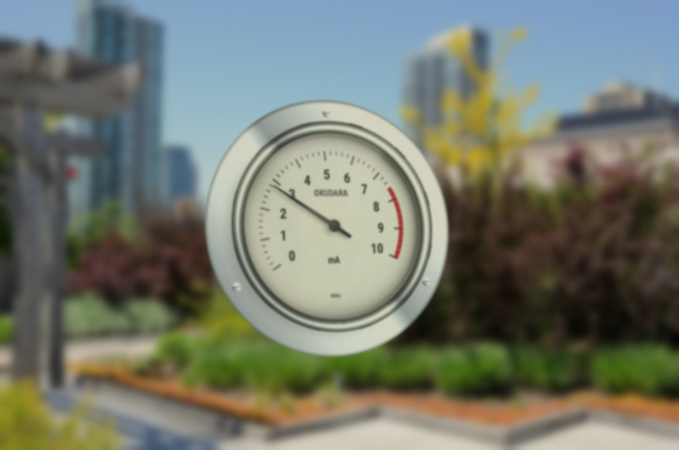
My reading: mA 2.8
